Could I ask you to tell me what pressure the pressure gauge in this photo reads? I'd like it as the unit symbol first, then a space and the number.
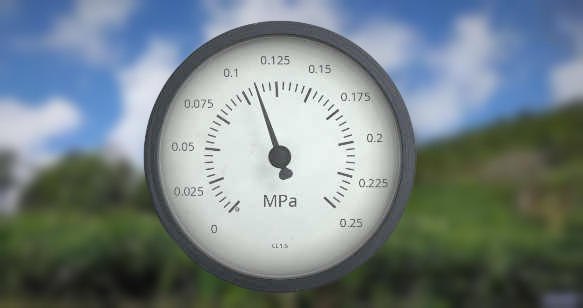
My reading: MPa 0.11
